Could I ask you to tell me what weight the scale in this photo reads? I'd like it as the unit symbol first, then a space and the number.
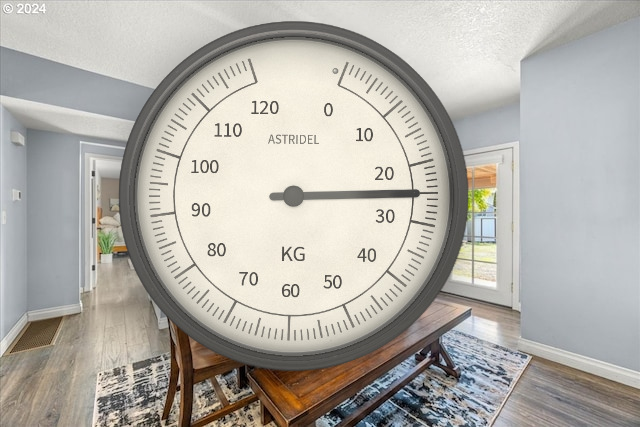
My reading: kg 25
